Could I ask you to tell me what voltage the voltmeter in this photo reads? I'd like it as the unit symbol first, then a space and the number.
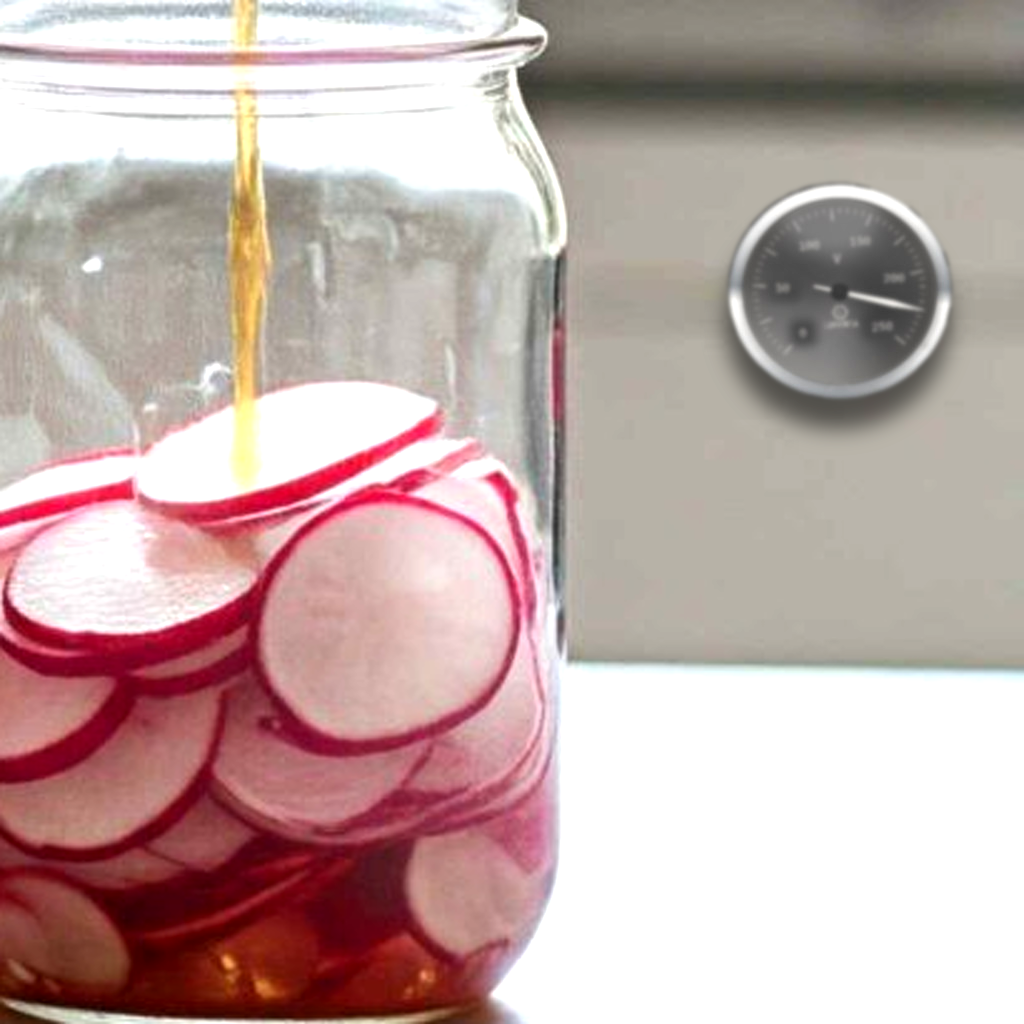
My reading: V 225
